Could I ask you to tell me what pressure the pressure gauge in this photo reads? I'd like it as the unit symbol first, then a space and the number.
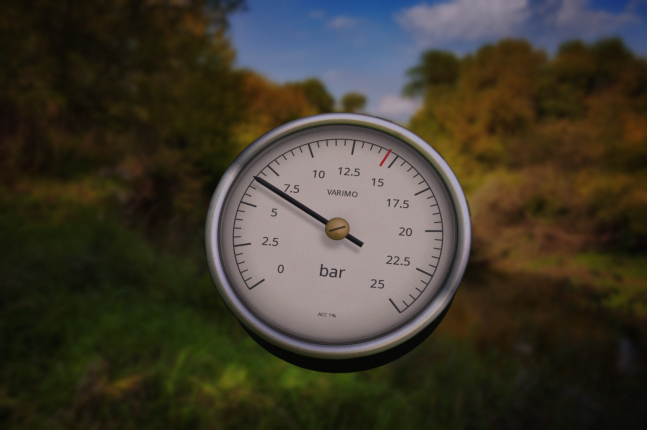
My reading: bar 6.5
